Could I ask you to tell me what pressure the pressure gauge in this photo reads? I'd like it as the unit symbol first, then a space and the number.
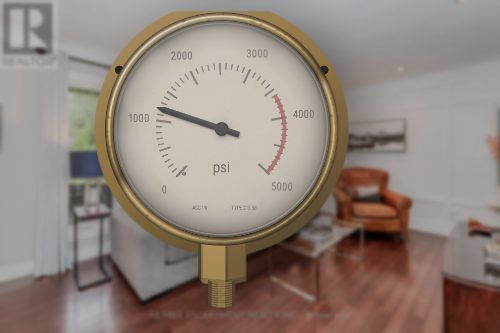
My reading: psi 1200
